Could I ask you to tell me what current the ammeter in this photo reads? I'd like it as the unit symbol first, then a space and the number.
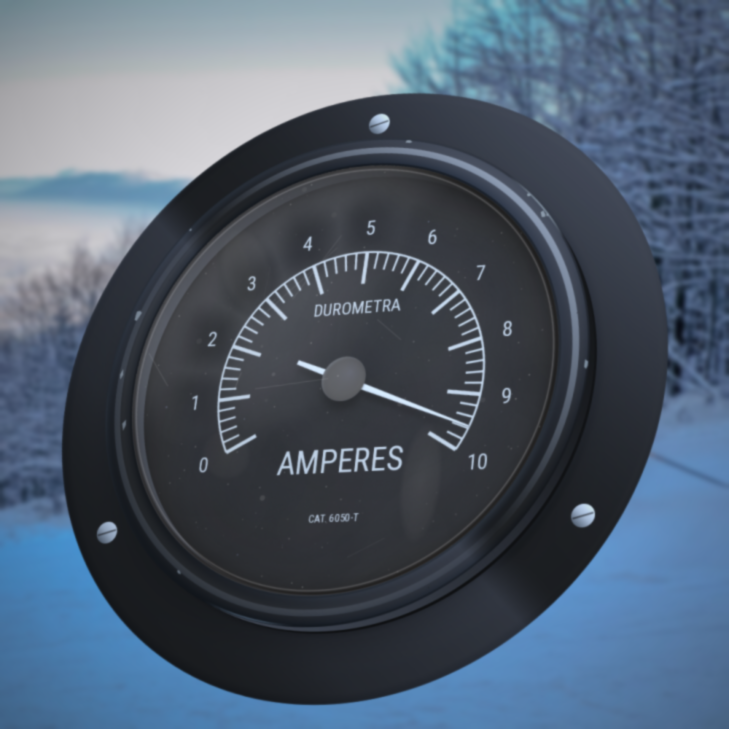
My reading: A 9.6
